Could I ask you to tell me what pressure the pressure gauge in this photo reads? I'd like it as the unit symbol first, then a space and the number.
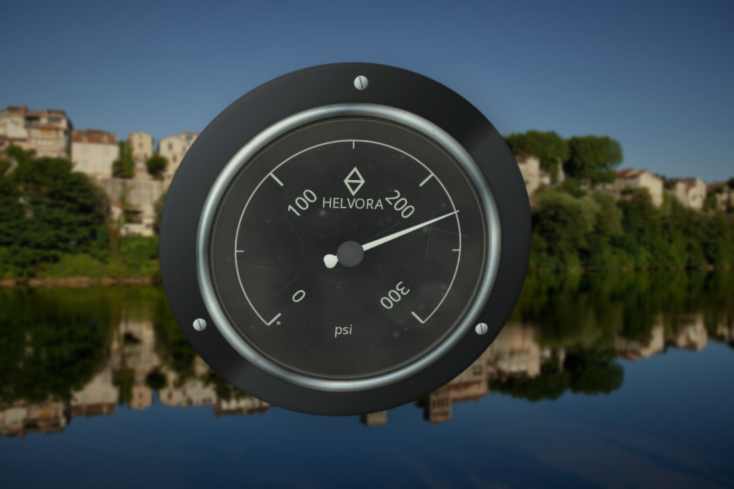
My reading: psi 225
